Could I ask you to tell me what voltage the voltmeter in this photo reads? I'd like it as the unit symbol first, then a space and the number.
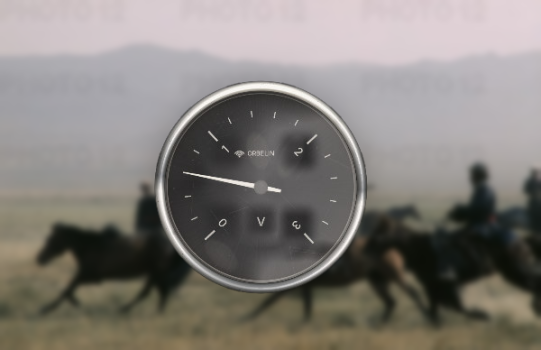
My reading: V 0.6
